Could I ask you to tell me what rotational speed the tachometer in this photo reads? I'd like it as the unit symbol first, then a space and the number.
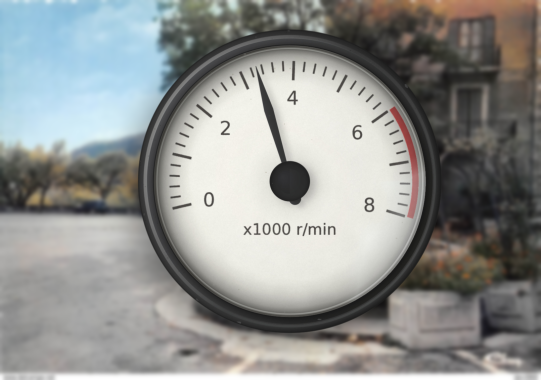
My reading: rpm 3300
